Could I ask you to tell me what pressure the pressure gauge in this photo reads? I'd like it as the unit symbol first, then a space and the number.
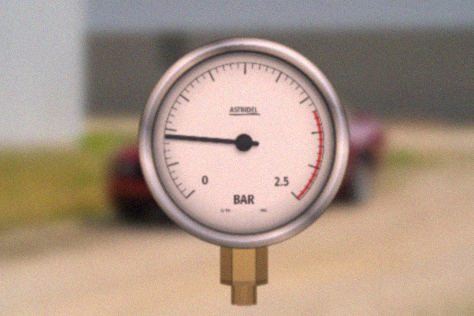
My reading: bar 0.45
